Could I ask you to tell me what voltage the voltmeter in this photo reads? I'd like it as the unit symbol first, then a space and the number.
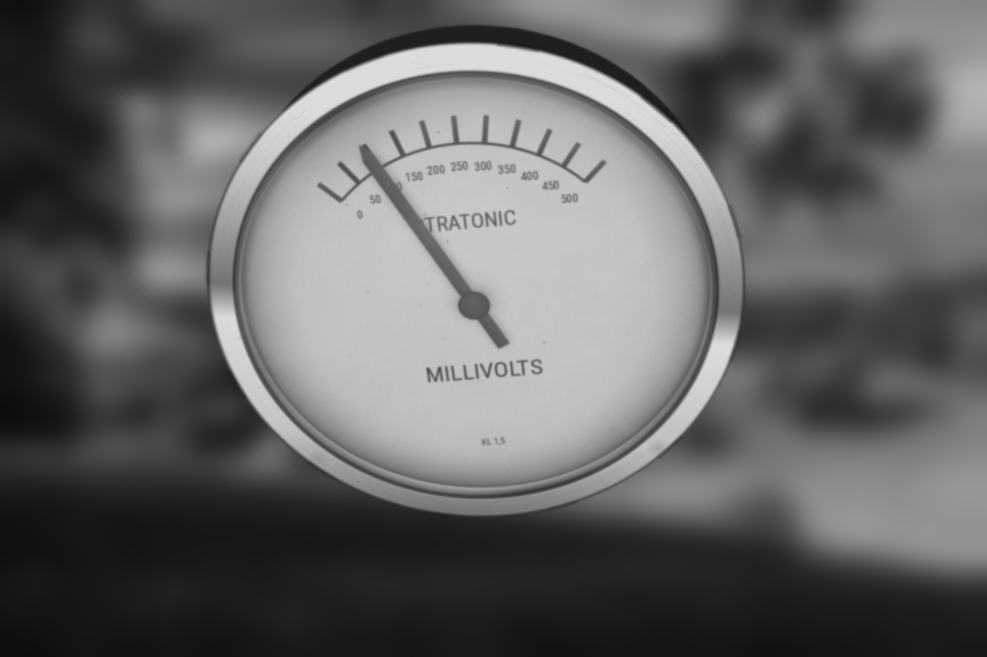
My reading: mV 100
